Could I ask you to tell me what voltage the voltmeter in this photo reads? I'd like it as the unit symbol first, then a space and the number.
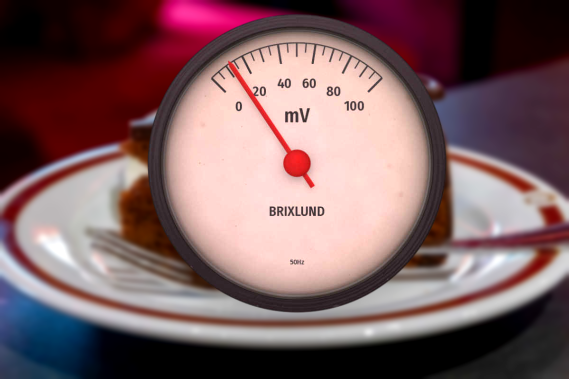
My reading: mV 12.5
